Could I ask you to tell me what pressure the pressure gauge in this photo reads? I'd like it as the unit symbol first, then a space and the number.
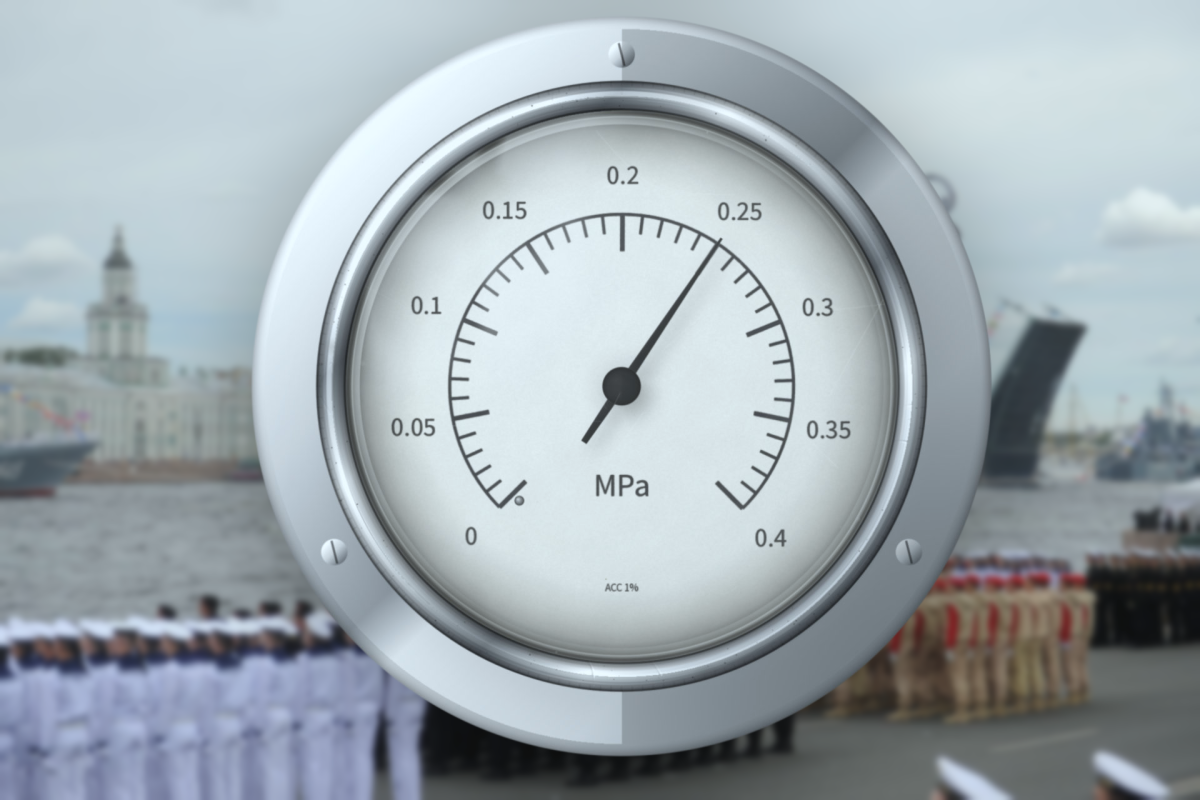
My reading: MPa 0.25
